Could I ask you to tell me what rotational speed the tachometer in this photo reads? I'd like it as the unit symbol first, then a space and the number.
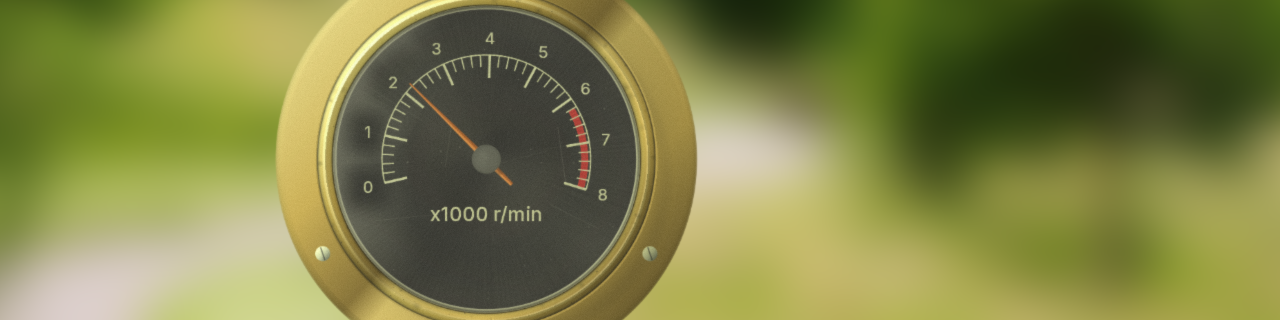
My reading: rpm 2200
